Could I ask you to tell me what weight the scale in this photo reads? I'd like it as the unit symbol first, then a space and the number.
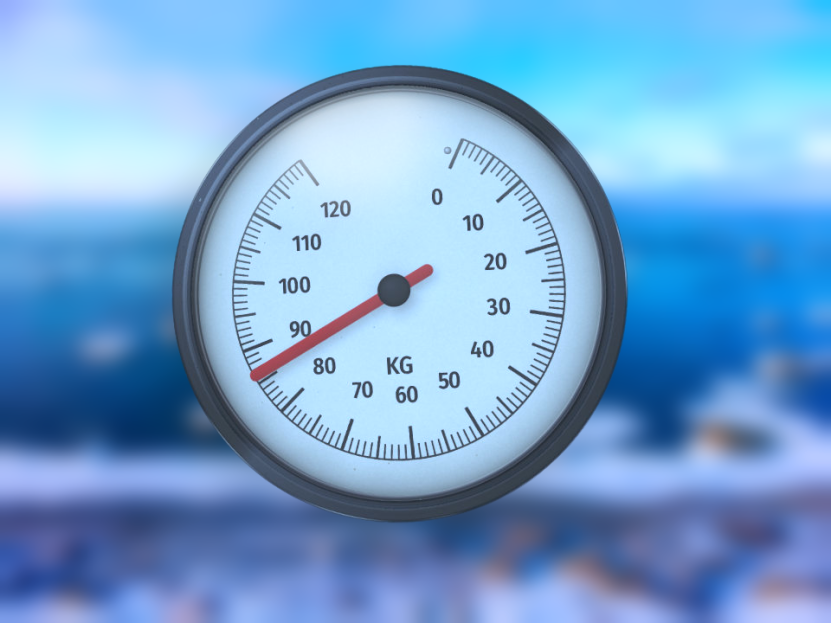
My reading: kg 86
